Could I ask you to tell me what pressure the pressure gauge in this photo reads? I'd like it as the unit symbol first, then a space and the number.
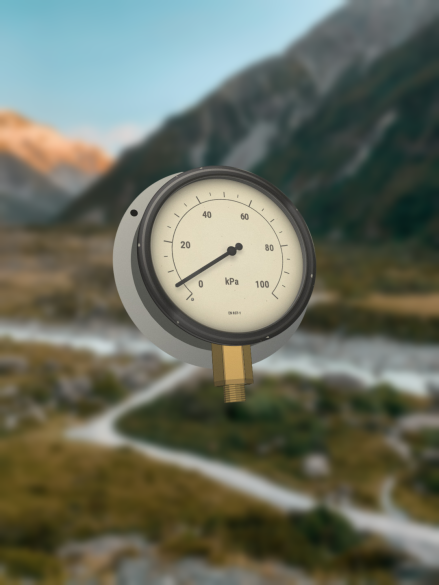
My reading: kPa 5
